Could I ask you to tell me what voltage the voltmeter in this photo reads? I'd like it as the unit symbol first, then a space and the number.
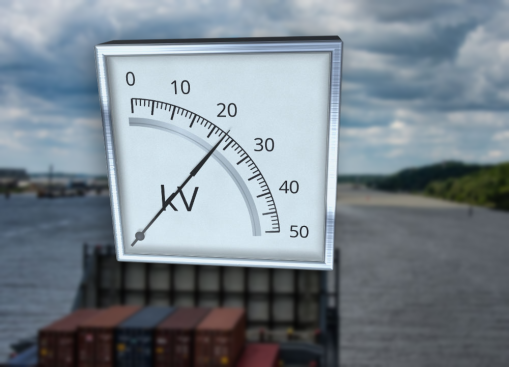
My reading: kV 23
